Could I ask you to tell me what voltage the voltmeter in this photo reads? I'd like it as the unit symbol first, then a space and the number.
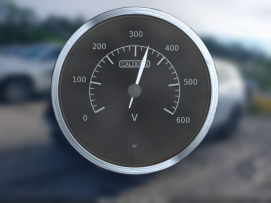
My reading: V 340
